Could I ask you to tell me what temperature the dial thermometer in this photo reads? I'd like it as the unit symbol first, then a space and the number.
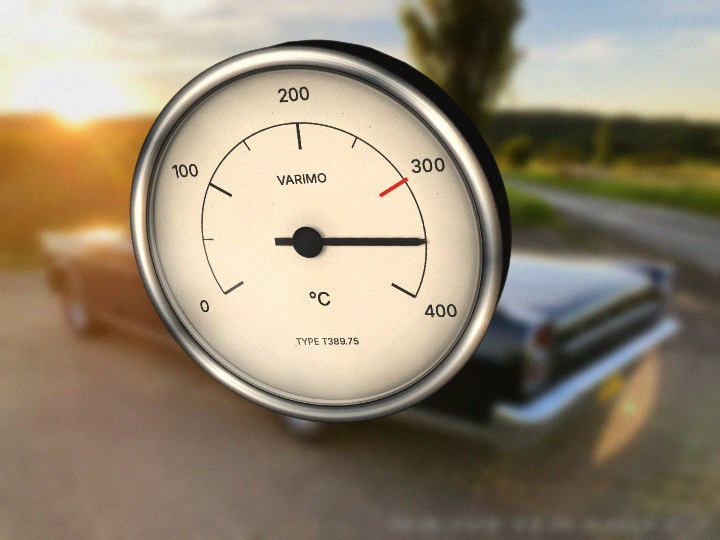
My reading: °C 350
